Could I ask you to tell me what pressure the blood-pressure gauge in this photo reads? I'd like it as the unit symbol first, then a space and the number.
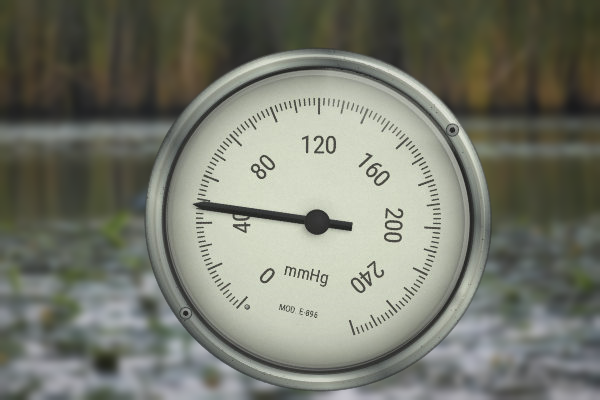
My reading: mmHg 48
